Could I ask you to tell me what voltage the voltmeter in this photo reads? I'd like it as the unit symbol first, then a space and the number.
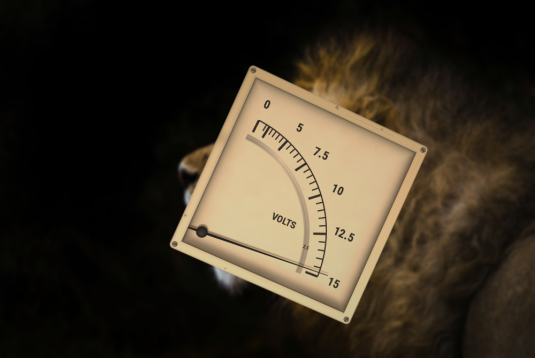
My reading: V 14.75
